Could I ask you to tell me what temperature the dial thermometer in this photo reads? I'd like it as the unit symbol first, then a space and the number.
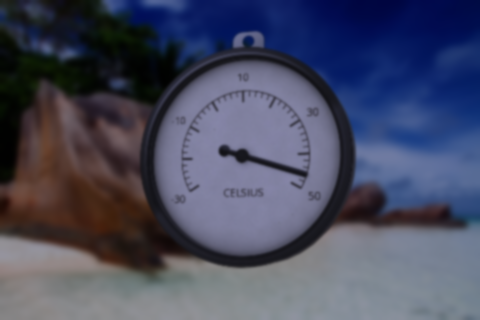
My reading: °C 46
